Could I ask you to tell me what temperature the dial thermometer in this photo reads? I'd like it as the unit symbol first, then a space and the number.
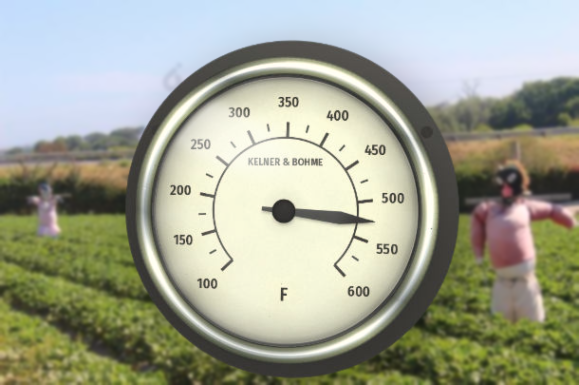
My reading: °F 525
